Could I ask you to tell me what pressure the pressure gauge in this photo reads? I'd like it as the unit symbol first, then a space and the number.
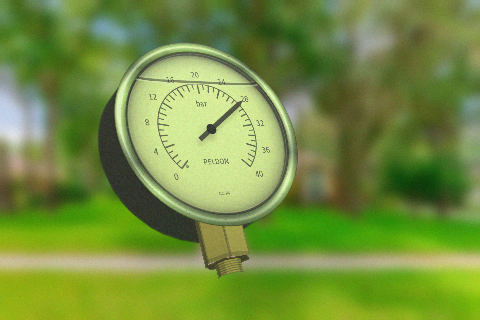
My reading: bar 28
